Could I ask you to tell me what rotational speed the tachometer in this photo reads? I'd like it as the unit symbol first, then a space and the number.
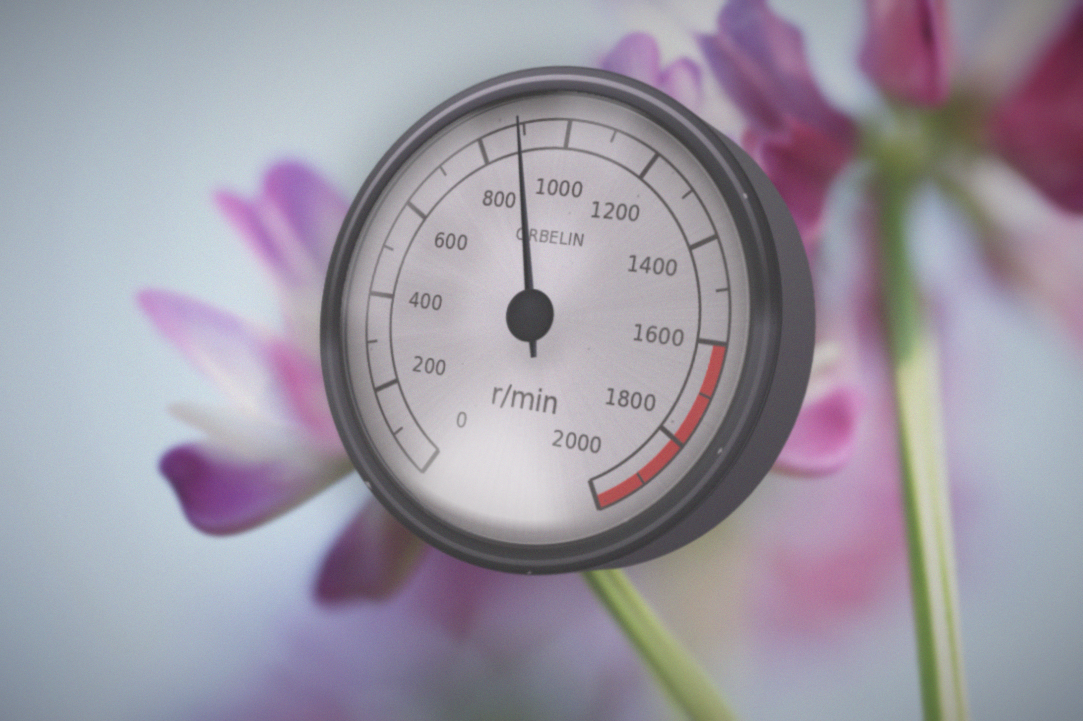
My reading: rpm 900
